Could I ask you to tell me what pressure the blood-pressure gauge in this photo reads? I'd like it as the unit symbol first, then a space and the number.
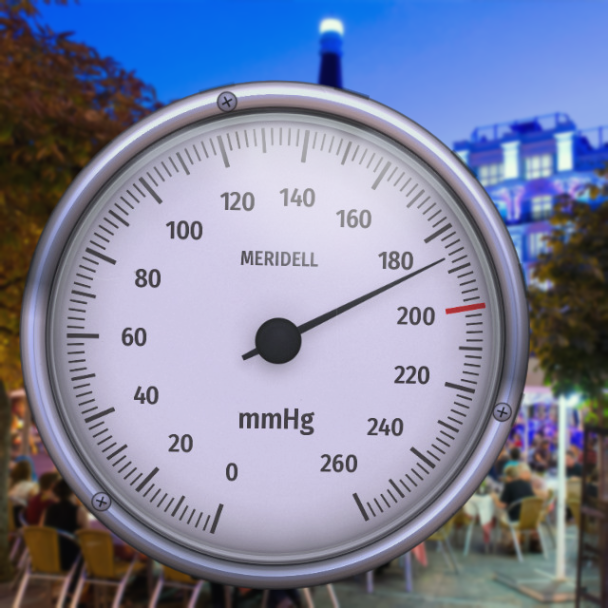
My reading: mmHg 186
